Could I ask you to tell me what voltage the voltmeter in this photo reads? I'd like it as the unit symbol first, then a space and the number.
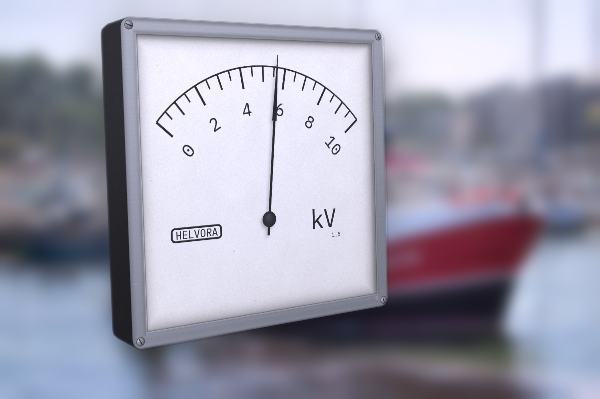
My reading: kV 5.5
